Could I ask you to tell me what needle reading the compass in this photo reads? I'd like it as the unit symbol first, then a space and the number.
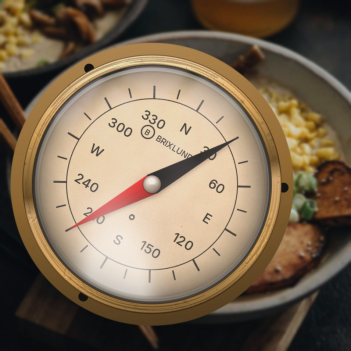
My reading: ° 210
